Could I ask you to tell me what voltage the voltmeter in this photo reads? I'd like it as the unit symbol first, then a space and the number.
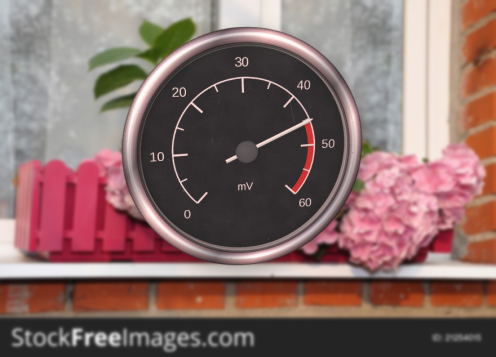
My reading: mV 45
